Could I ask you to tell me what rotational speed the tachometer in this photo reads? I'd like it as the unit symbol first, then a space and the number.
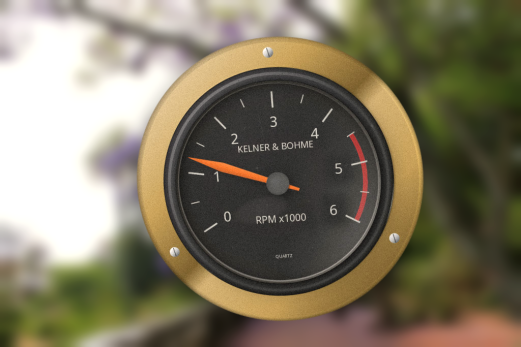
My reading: rpm 1250
